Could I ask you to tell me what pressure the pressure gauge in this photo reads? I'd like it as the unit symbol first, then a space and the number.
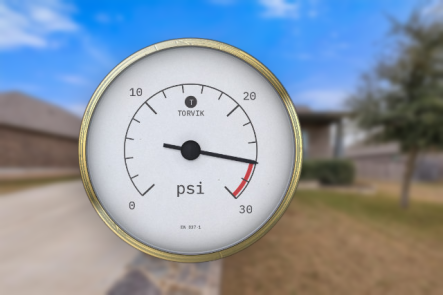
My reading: psi 26
